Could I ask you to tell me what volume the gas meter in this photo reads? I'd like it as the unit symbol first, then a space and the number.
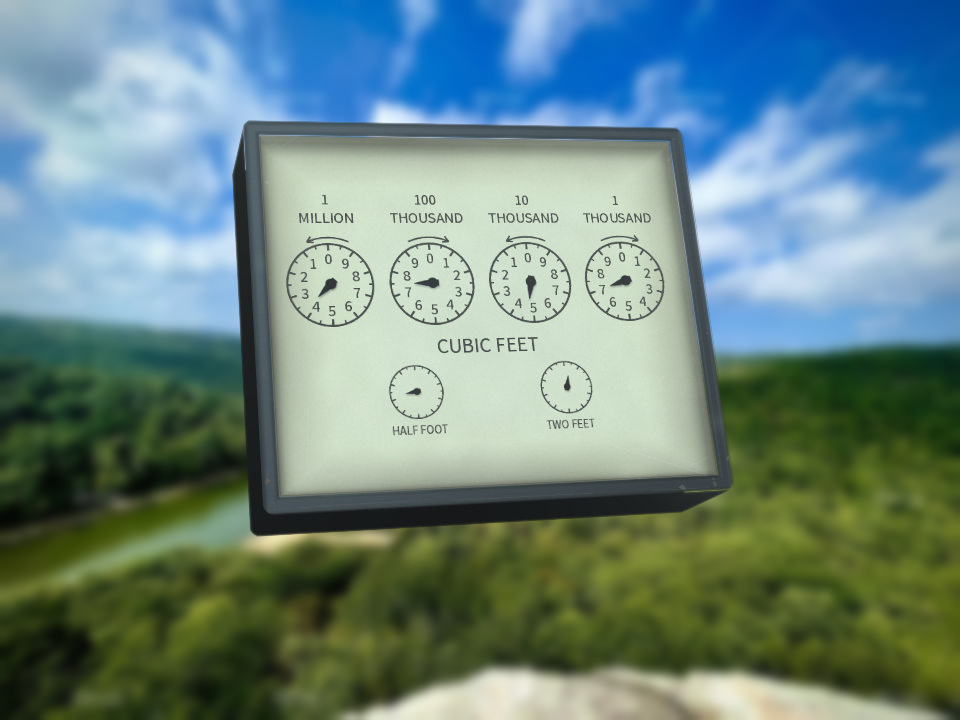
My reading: ft³ 374700
